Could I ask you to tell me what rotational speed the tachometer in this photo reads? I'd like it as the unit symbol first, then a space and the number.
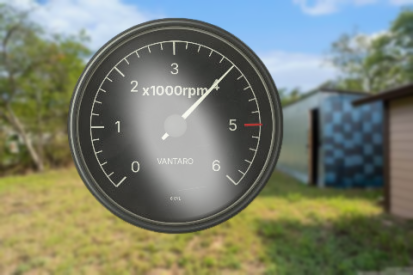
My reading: rpm 4000
